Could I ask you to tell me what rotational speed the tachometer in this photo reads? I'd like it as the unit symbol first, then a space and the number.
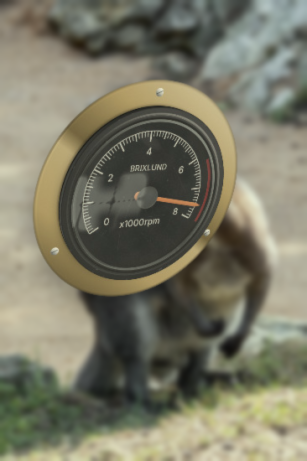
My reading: rpm 7500
